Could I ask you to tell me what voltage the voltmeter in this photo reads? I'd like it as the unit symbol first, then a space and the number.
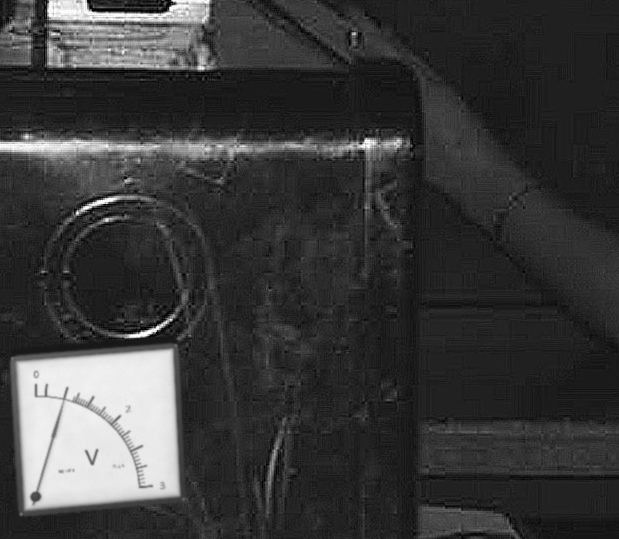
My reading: V 1
